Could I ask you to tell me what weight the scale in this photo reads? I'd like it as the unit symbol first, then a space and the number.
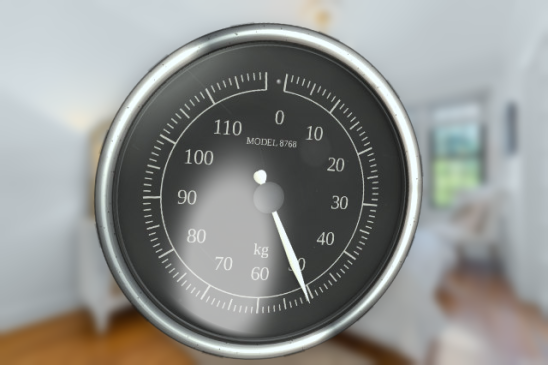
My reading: kg 51
